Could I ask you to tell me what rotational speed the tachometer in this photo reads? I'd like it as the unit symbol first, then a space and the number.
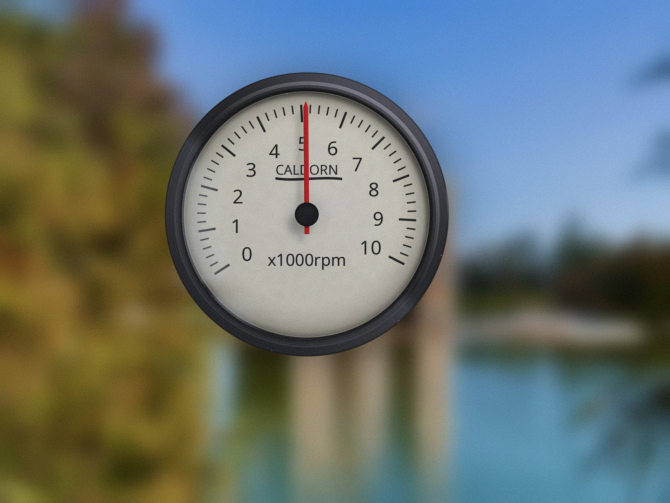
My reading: rpm 5100
